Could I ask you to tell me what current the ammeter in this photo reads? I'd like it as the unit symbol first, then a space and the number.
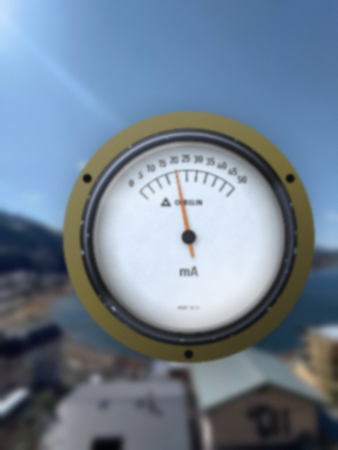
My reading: mA 20
